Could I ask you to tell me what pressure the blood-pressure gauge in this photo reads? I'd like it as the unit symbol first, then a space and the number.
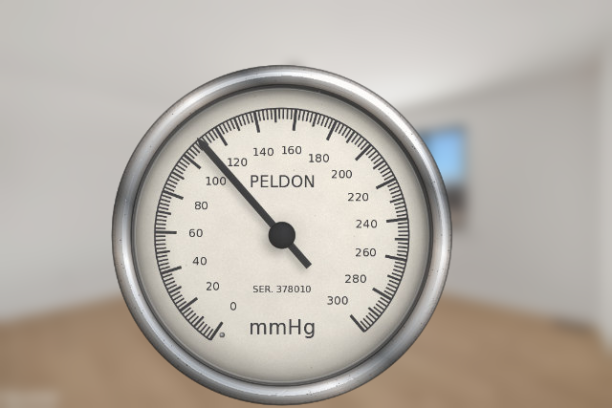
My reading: mmHg 110
